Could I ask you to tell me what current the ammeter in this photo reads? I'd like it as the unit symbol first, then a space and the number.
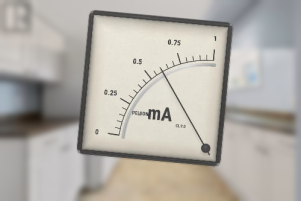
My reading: mA 0.6
